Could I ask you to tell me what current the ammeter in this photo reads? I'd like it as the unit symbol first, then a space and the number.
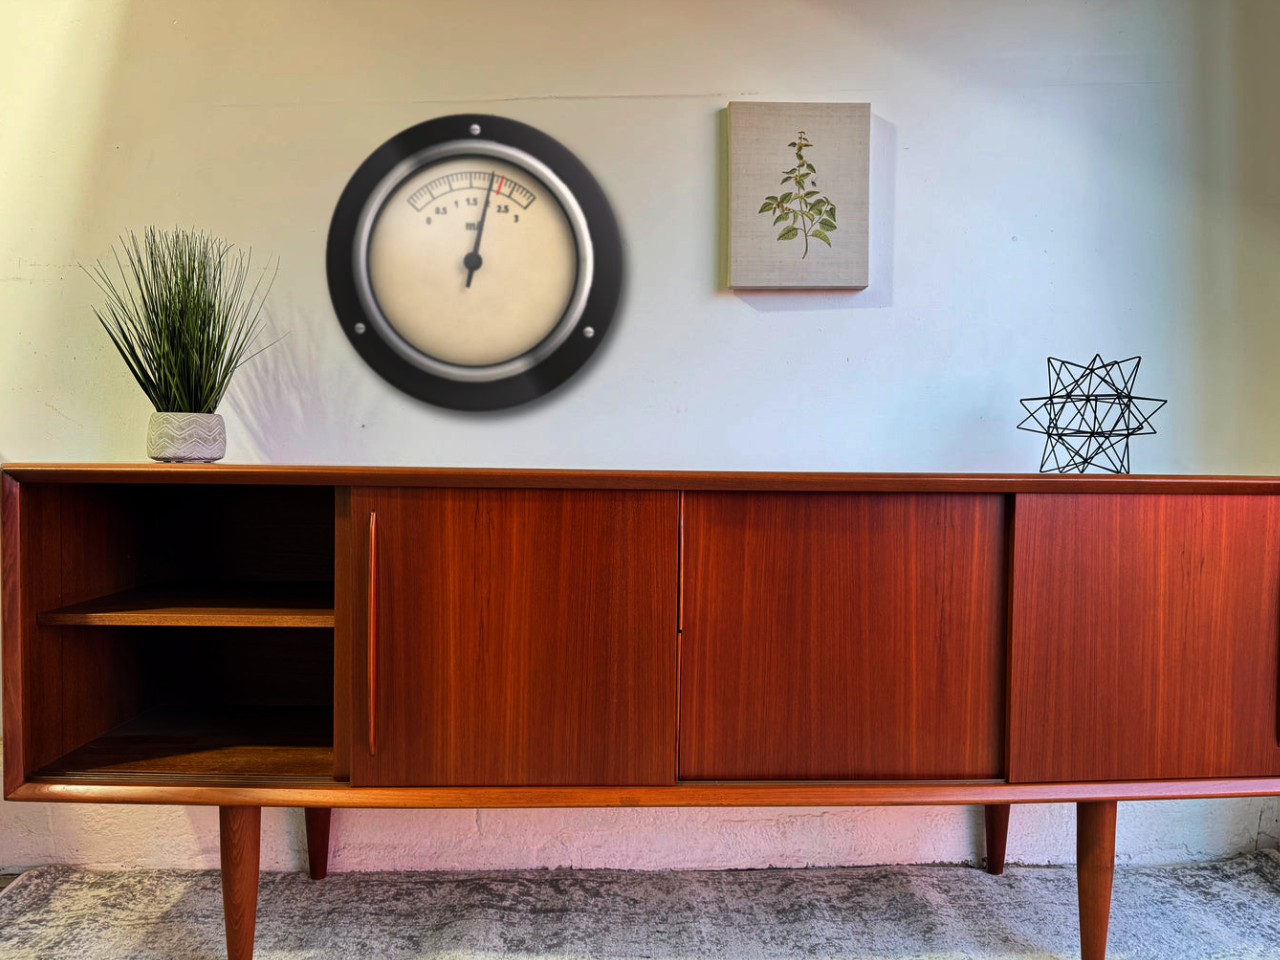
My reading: mA 2
